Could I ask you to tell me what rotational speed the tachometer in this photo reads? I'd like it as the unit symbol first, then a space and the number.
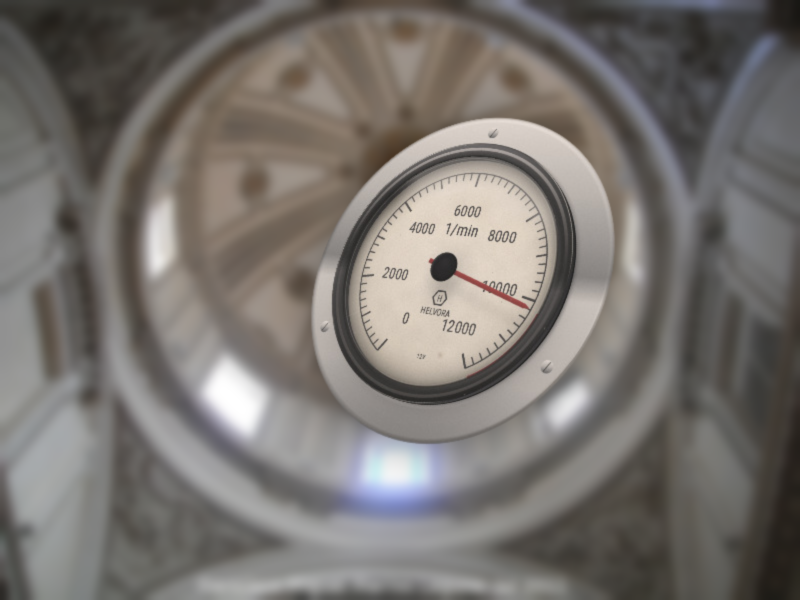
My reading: rpm 10200
